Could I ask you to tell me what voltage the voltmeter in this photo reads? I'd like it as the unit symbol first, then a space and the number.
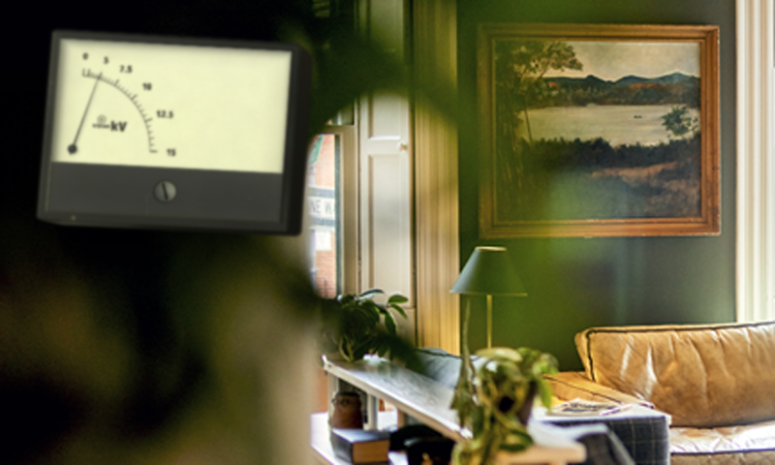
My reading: kV 5
